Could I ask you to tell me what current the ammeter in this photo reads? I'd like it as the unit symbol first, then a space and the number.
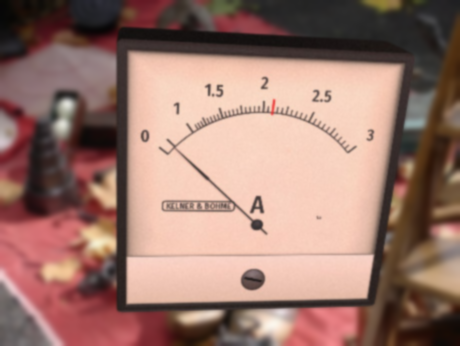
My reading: A 0.5
